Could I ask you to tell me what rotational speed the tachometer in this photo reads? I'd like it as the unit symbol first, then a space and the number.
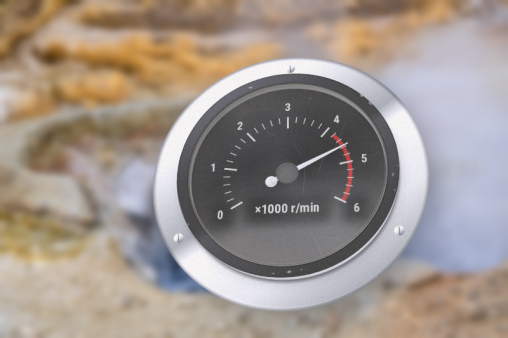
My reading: rpm 4600
